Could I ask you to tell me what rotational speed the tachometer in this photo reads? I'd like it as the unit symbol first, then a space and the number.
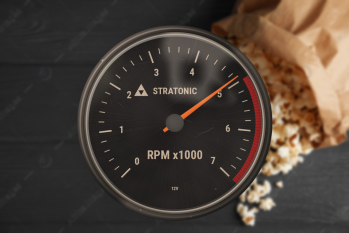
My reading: rpm 4900
